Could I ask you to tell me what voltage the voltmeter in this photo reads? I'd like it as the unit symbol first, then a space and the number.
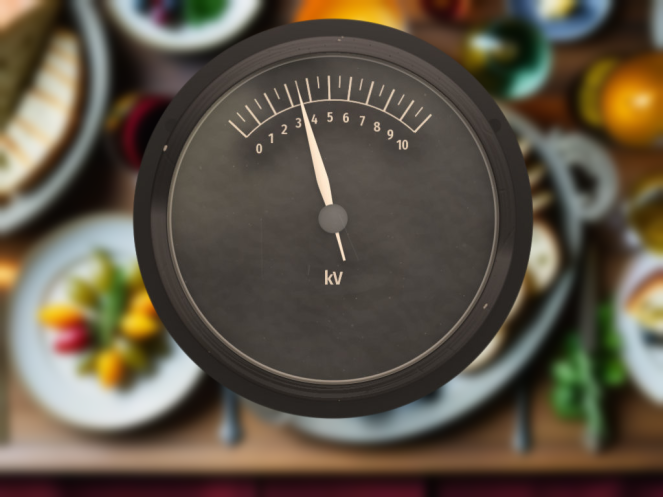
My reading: kV 3.5
